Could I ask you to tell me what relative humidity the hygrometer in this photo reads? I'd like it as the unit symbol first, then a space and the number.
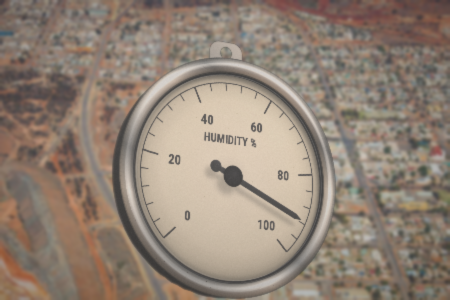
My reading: % 92
